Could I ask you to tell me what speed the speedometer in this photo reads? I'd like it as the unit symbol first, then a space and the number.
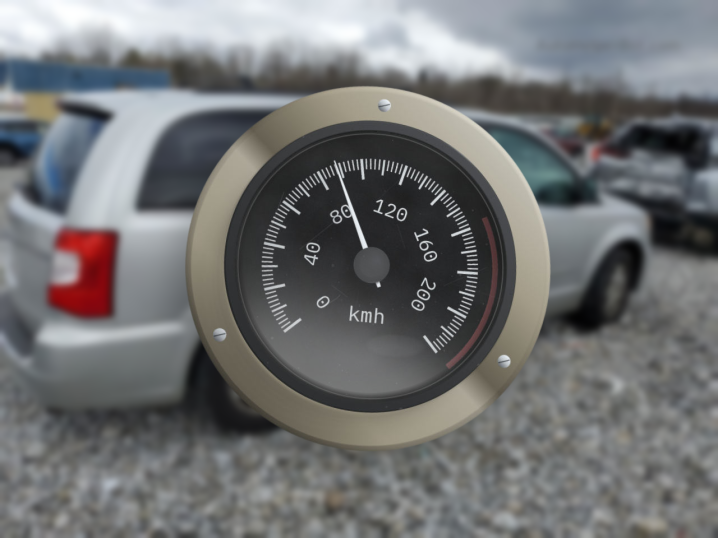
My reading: km/h 88
